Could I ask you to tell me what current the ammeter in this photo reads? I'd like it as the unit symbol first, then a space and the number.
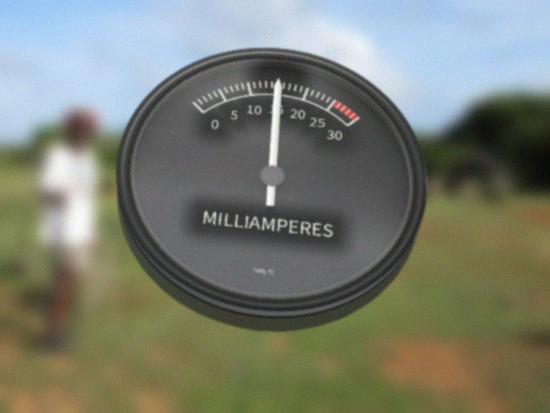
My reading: mA 15
